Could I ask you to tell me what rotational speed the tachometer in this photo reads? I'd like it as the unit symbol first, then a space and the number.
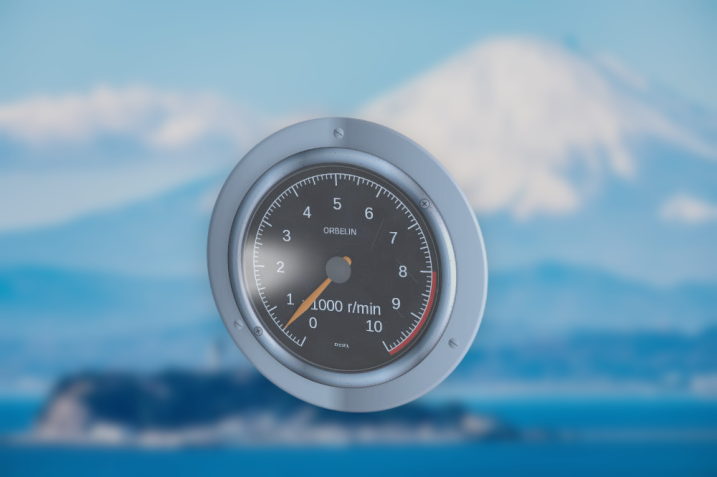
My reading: rpm 500
